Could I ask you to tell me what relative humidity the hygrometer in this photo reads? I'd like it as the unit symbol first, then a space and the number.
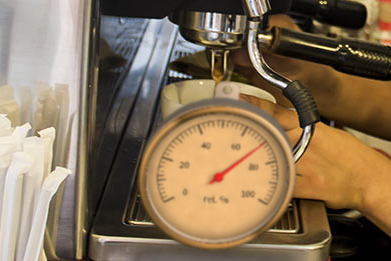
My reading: % 70
